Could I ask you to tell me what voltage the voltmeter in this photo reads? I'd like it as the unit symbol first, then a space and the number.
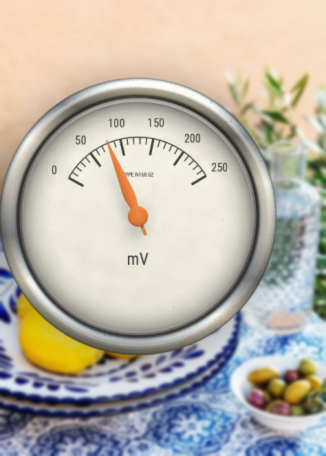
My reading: mV 80
